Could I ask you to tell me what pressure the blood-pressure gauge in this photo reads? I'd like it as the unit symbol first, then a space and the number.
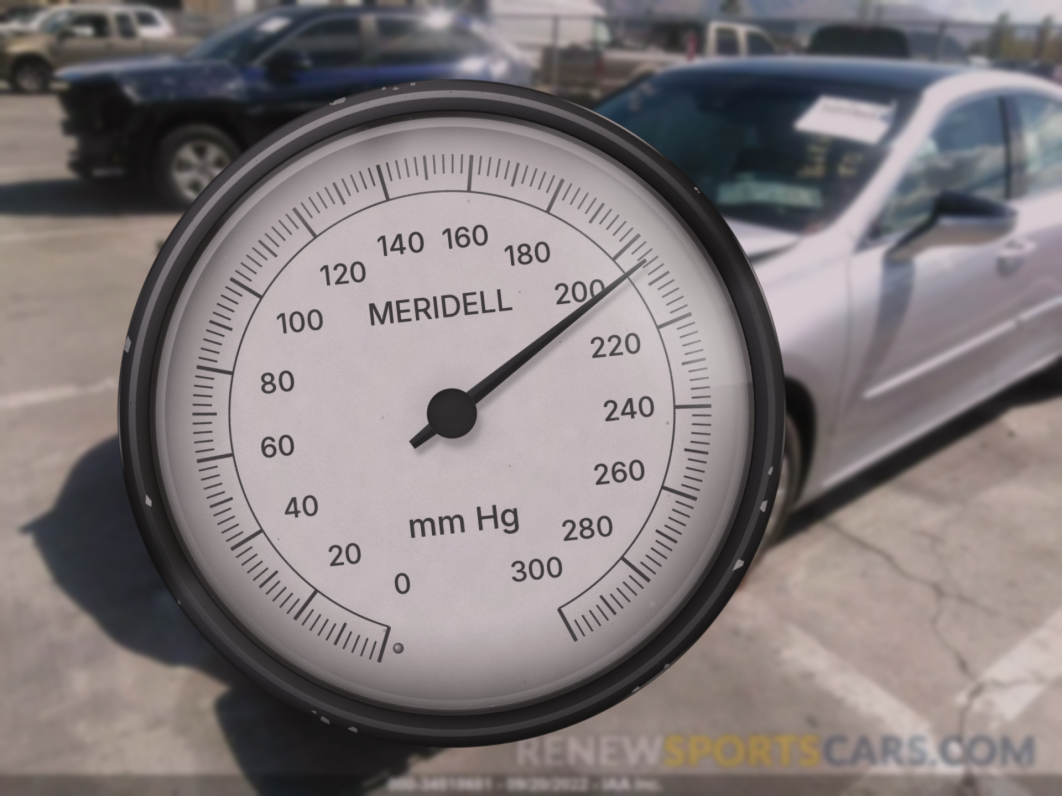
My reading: mmHg 205
